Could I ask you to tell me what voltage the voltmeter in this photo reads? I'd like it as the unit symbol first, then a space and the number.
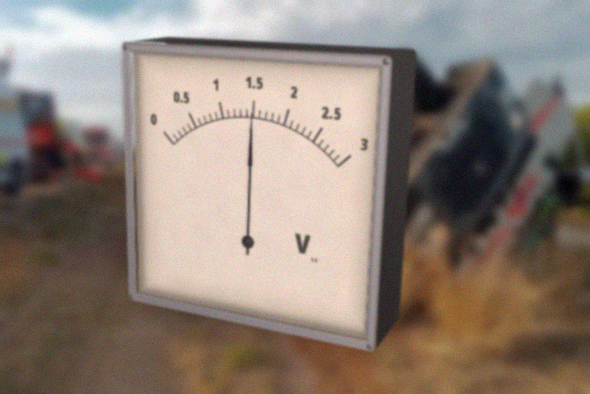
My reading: V 1.5
